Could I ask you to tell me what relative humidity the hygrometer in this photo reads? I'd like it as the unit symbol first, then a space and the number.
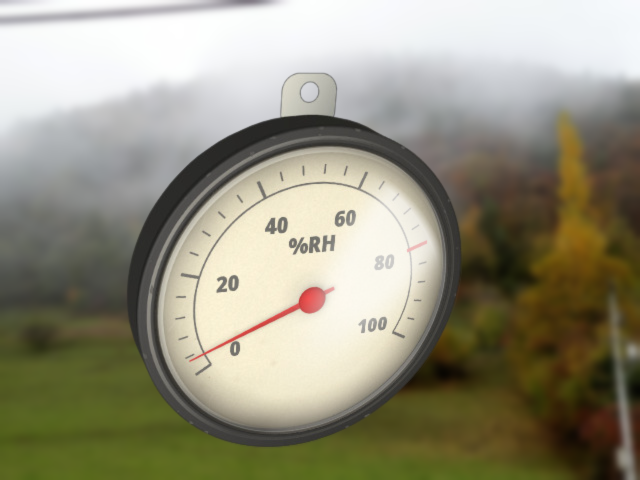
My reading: % 4
